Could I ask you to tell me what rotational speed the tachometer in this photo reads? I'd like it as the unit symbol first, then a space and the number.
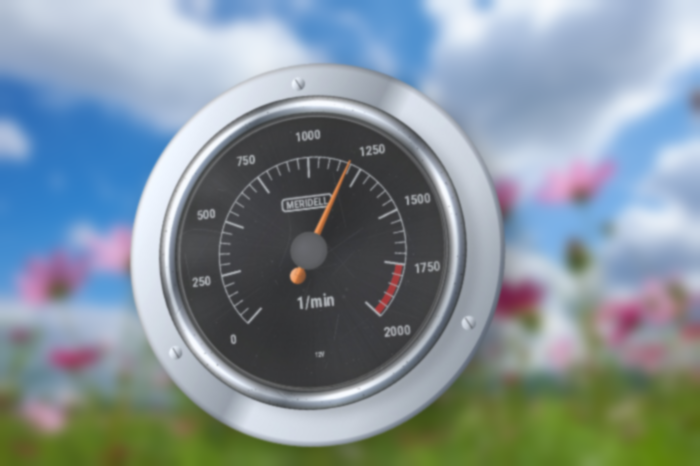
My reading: rpm 1200
